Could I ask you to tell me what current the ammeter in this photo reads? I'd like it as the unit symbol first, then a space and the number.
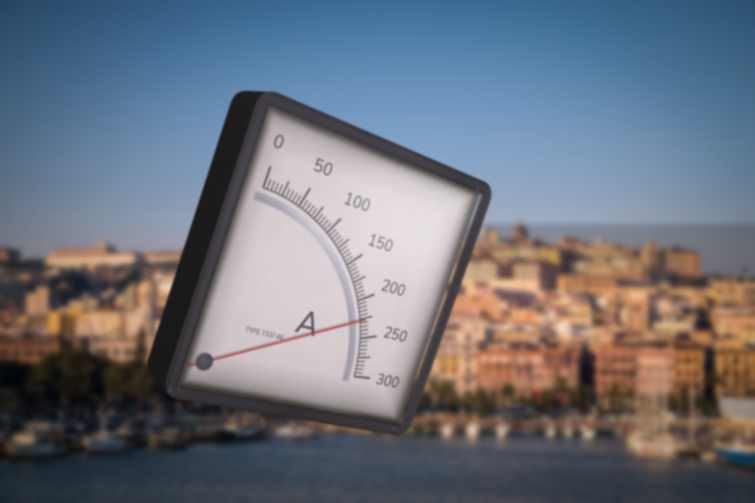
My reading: A 225
